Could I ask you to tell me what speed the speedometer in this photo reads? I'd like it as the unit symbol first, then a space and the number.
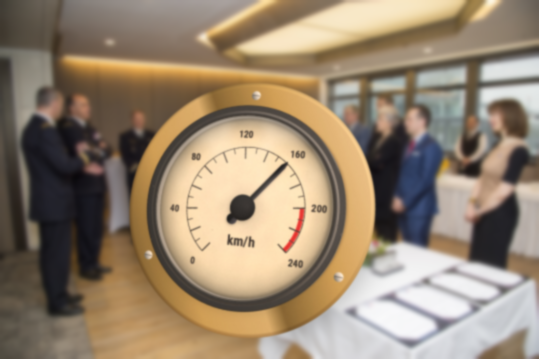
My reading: km/h 160
